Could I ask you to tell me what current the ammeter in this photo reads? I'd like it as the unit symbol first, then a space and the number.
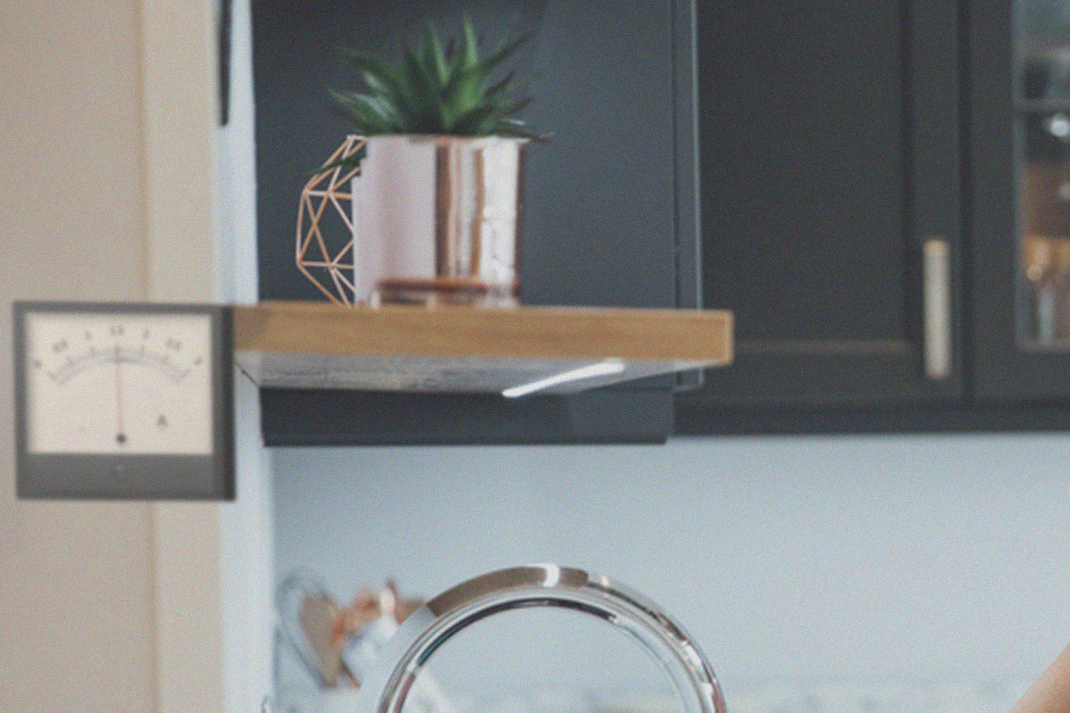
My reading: A 1.5
